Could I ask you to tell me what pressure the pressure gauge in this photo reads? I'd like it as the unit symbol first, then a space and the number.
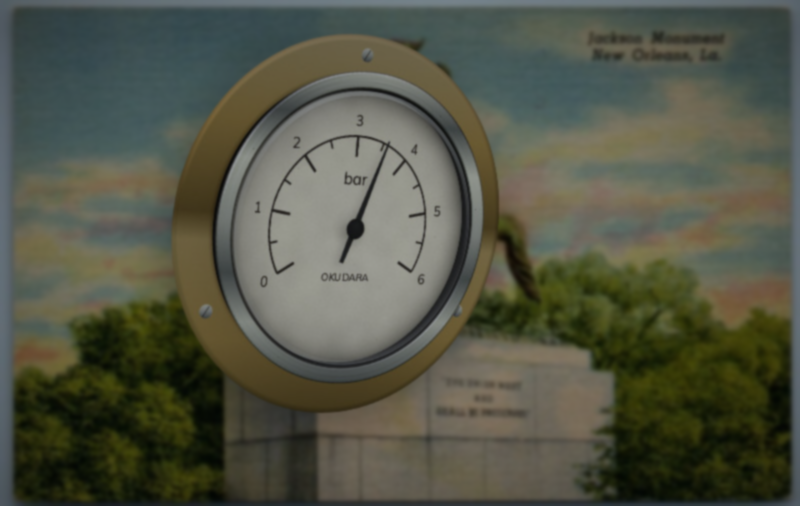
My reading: bar 3.5
